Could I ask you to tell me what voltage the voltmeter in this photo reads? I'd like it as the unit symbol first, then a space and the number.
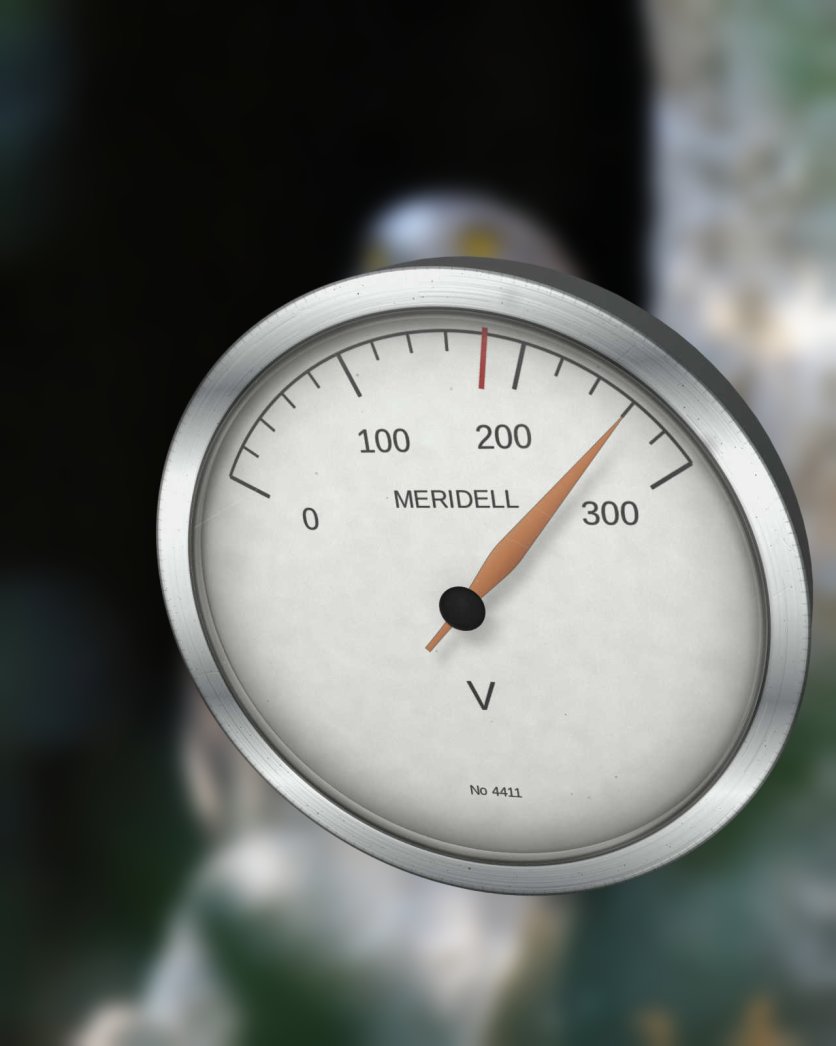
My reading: V 260
